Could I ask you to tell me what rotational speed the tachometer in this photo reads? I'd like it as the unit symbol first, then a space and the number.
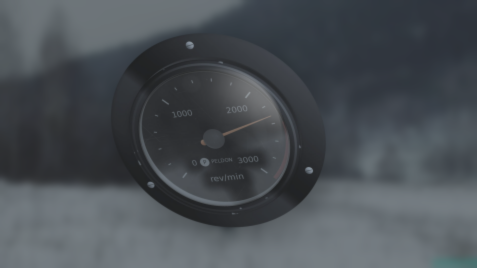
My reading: rpm 2300
